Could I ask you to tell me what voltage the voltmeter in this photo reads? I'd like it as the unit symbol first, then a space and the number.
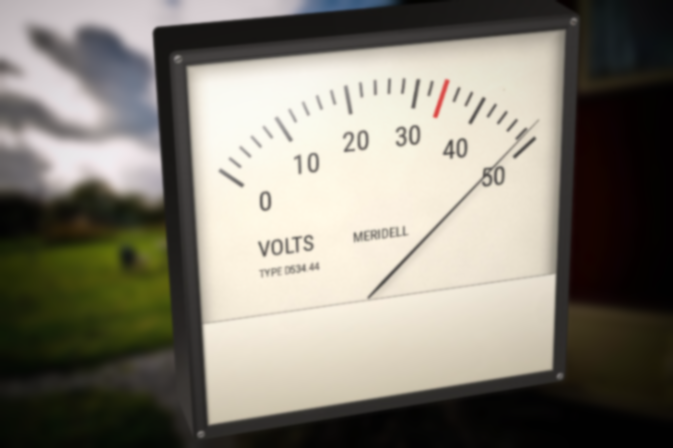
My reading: V 48
